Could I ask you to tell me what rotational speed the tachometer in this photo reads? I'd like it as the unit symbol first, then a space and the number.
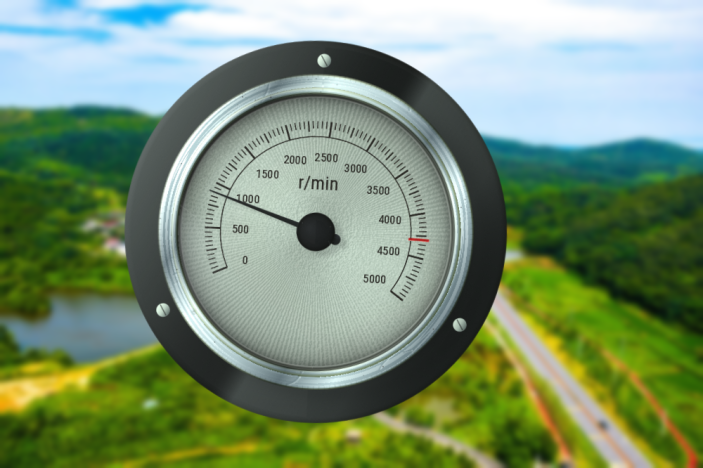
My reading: rpm 900
